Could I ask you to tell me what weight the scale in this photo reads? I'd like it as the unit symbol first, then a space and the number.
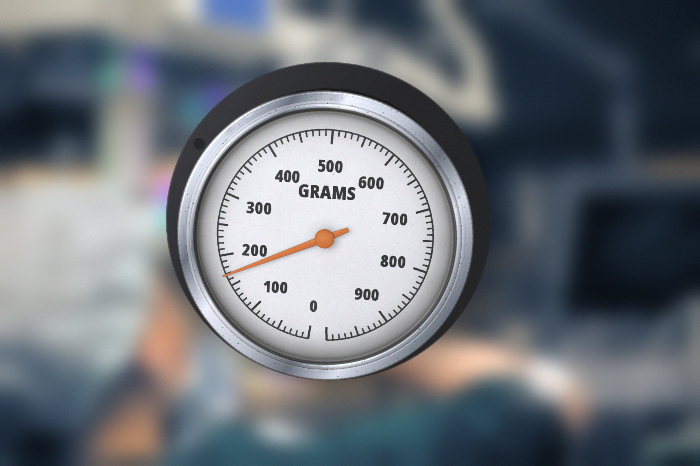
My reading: g 170
